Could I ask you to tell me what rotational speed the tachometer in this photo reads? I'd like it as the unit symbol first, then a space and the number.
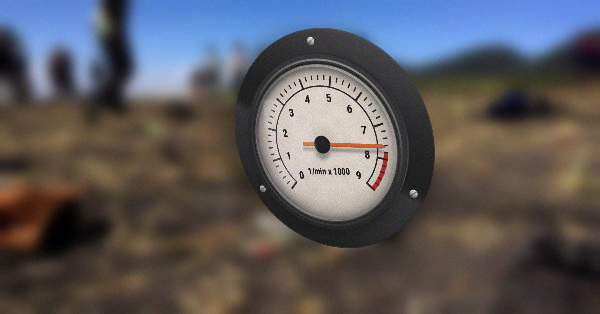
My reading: rpm 7600
